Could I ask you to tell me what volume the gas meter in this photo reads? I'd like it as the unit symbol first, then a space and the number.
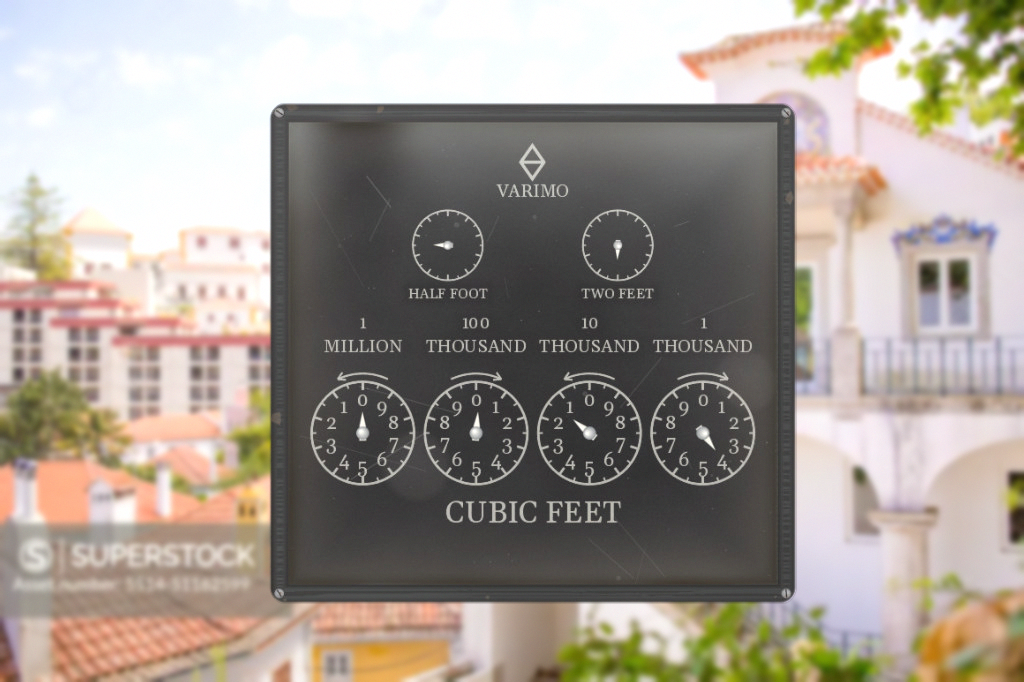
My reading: ft³ 1400
